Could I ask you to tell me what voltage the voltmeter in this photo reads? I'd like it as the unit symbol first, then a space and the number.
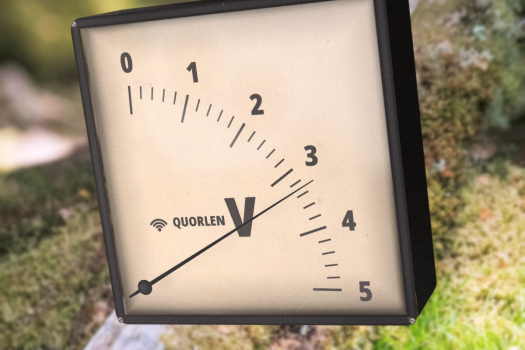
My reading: V 3.3
